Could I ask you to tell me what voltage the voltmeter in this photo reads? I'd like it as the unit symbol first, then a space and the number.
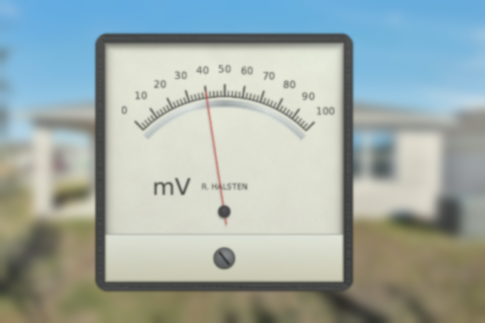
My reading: mV 40
